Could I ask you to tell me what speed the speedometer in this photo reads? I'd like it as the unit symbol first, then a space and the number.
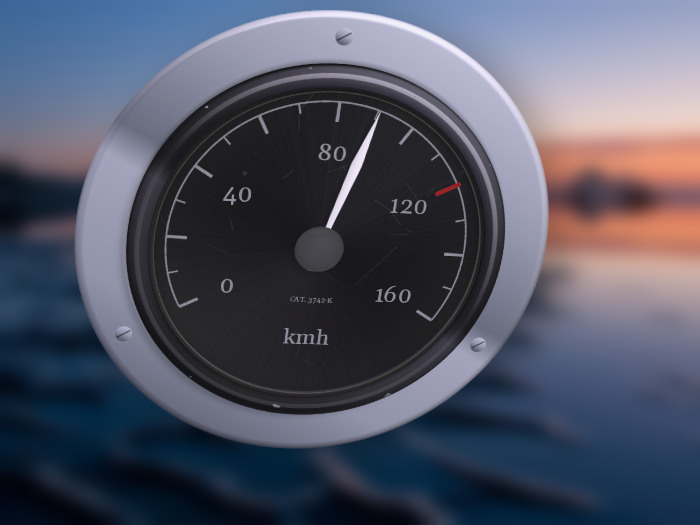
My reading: km/h 90
